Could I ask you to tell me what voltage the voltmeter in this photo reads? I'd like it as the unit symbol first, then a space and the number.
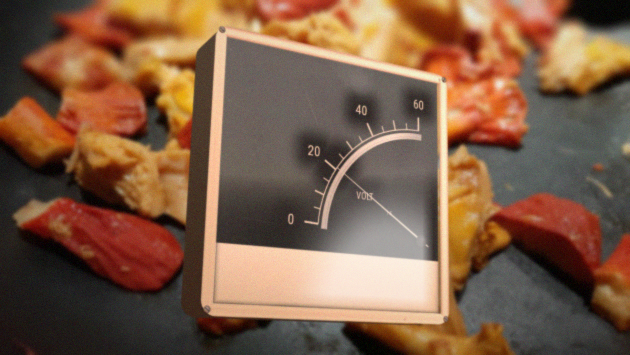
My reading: V 20
